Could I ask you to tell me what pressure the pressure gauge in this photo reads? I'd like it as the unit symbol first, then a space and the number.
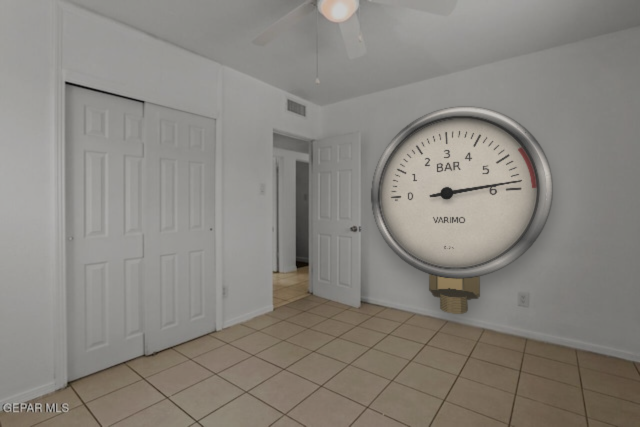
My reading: bar 5.8
